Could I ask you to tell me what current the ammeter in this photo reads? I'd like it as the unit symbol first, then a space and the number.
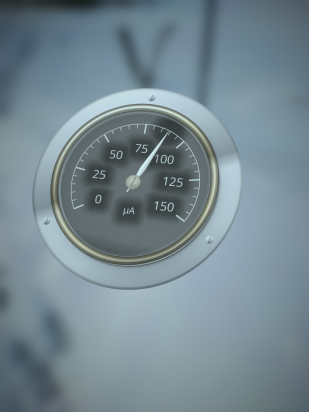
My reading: µA 90
